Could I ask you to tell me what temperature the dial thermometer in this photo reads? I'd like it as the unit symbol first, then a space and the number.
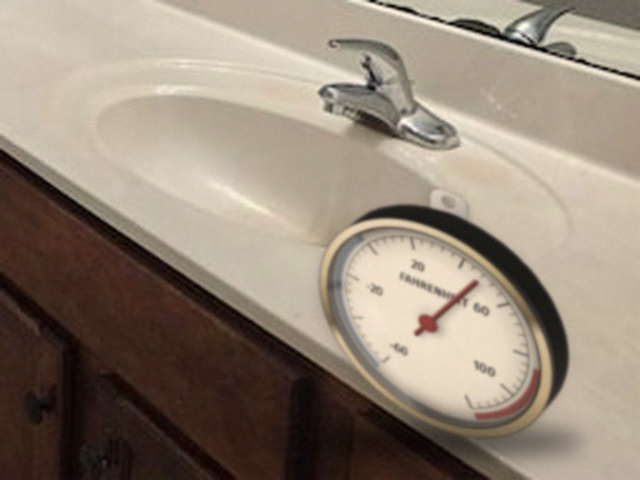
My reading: °F 48
